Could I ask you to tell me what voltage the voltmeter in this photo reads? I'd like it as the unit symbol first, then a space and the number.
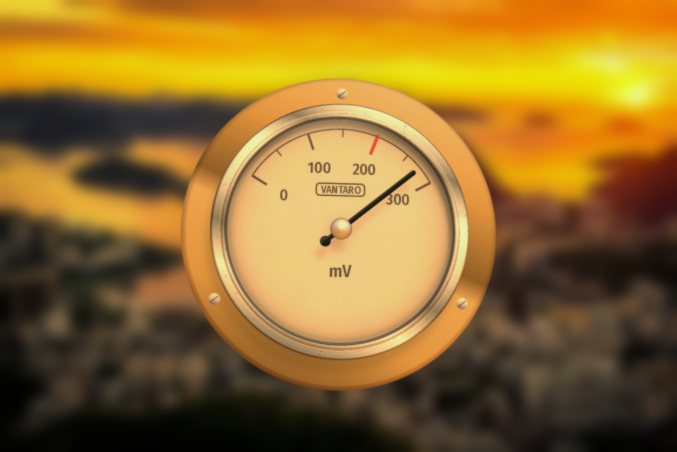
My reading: mV 275
